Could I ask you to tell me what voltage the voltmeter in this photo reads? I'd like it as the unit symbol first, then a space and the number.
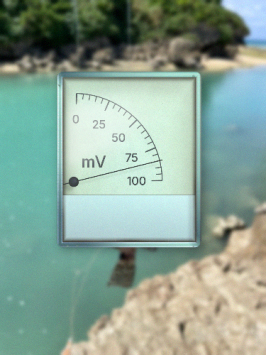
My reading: mV 85
